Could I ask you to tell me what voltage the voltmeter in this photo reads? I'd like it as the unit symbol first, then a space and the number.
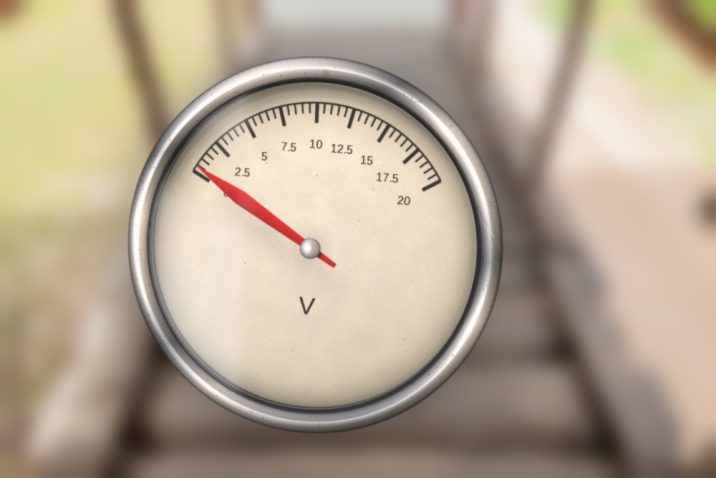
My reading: V 0.5
